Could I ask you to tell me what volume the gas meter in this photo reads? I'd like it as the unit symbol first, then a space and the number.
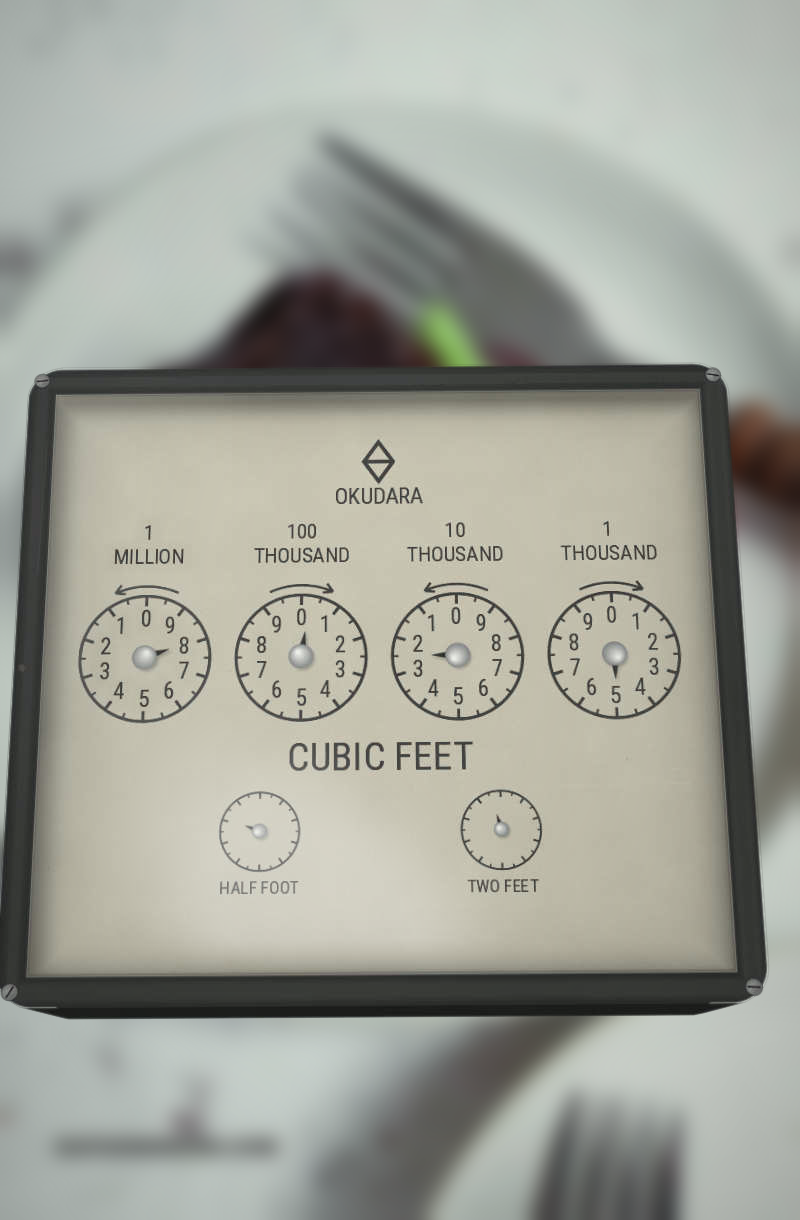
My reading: ft³ 802500
